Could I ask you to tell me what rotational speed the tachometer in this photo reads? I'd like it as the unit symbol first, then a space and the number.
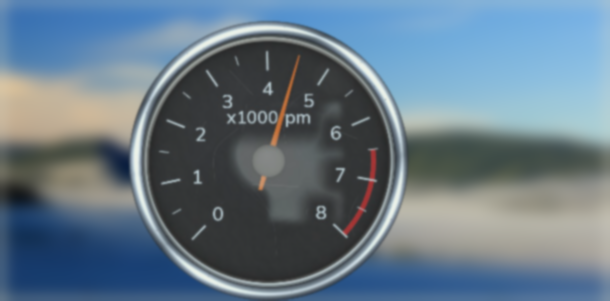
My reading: rpm 4500
